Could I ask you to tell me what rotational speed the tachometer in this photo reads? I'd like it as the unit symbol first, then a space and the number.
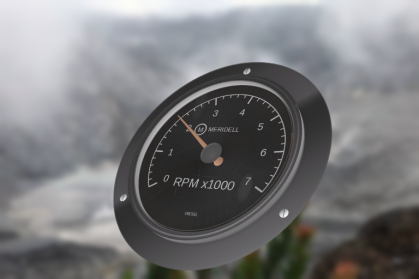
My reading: rpm 2000
